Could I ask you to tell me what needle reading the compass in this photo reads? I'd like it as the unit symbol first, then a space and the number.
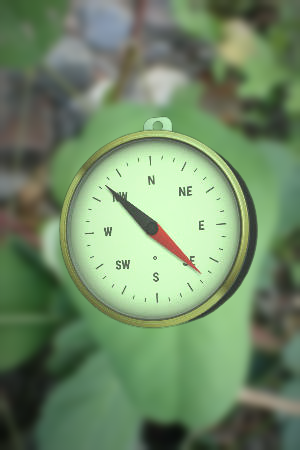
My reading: ° 135
